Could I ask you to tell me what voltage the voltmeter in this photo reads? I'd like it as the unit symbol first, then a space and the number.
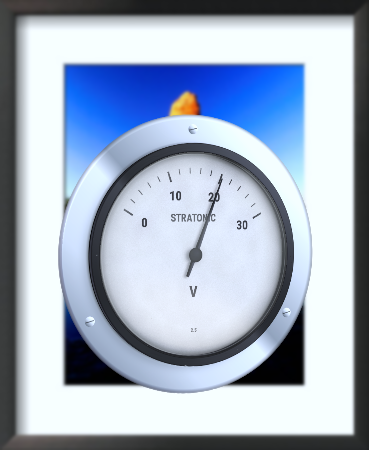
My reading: V 20
